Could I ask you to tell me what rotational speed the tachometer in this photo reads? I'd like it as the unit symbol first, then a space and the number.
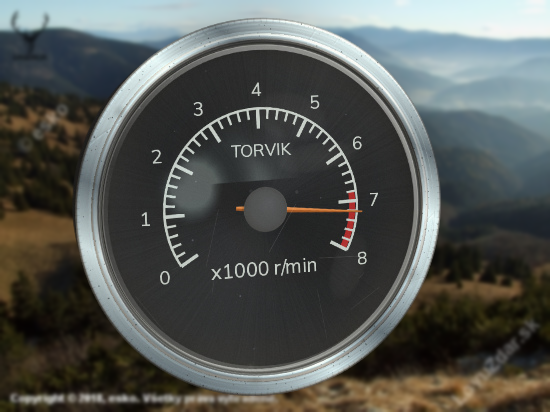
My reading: rpm 7200
